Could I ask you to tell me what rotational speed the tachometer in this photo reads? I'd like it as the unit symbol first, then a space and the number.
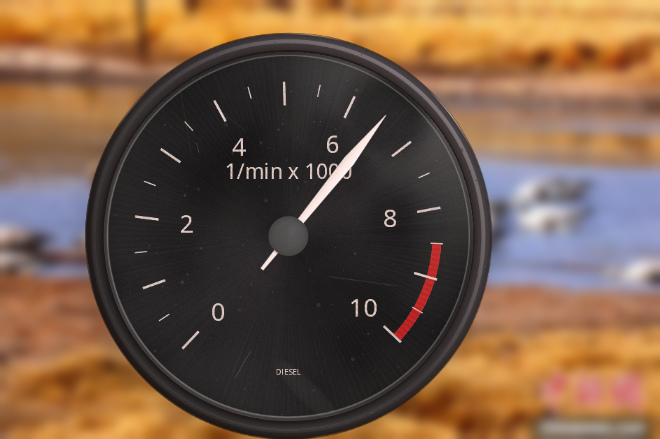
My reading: rpm 6500
